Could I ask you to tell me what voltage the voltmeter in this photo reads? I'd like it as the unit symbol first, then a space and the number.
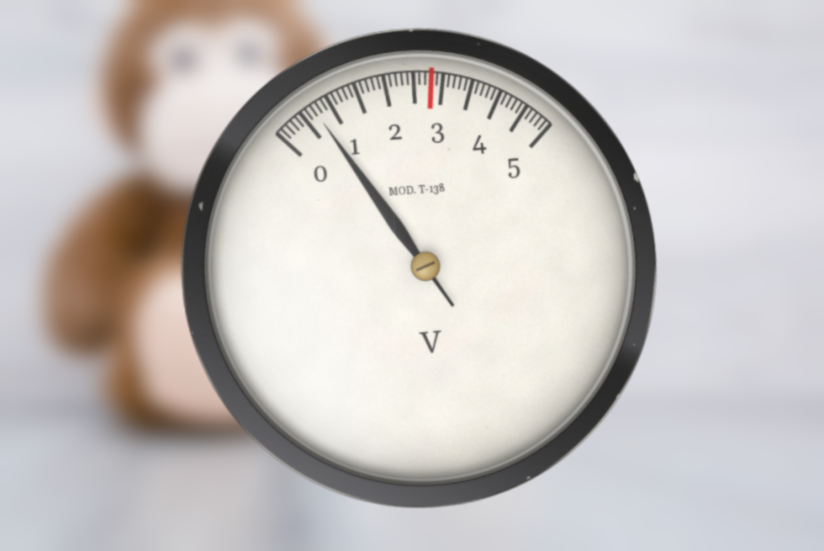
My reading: V 0.7
